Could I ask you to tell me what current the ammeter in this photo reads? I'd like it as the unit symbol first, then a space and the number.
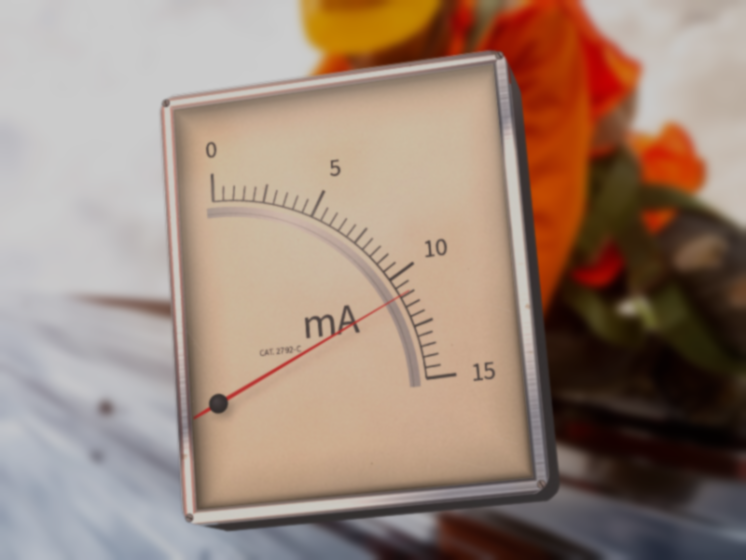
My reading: mA 11
